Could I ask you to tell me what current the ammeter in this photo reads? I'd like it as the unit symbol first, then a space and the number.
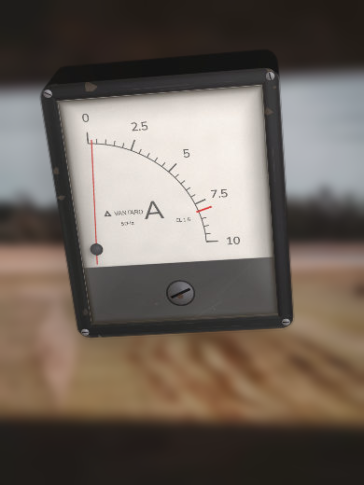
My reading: A 0.25
